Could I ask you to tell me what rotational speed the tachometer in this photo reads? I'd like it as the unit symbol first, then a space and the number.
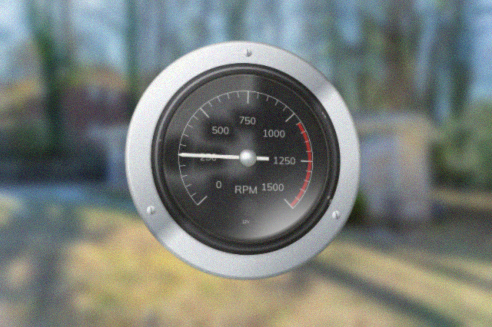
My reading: rpm 250
